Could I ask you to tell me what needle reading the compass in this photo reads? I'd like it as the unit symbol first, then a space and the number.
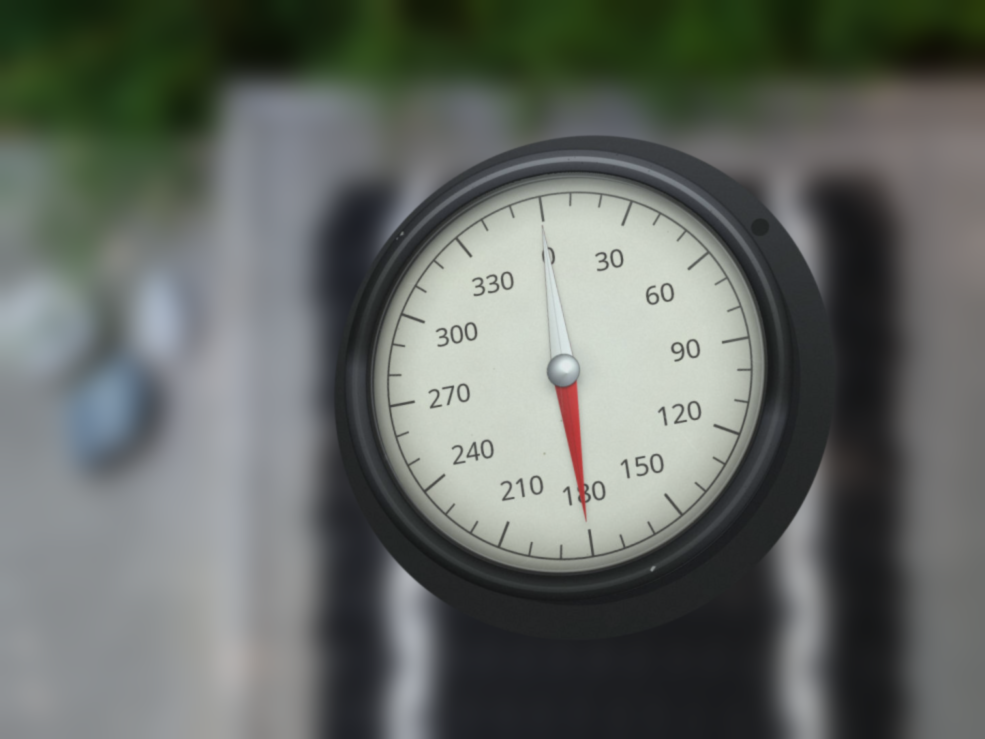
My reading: ° 180
